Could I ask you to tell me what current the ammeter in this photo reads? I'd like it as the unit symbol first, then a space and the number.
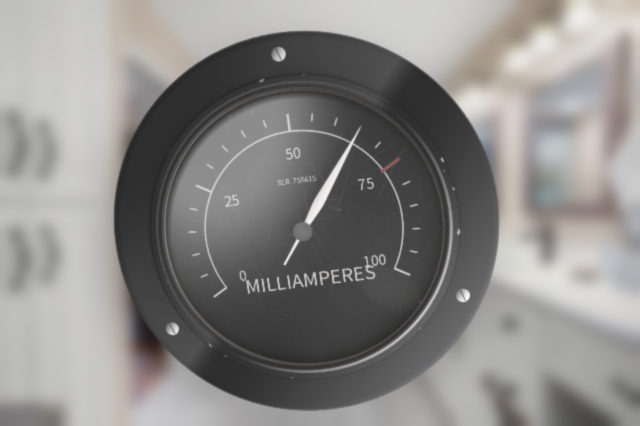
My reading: mA 65
